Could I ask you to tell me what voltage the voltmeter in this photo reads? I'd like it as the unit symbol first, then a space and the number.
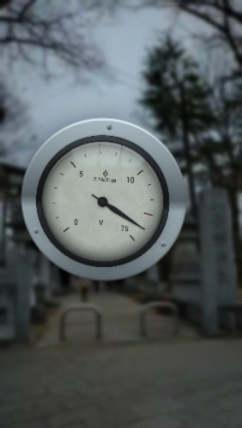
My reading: V 14
